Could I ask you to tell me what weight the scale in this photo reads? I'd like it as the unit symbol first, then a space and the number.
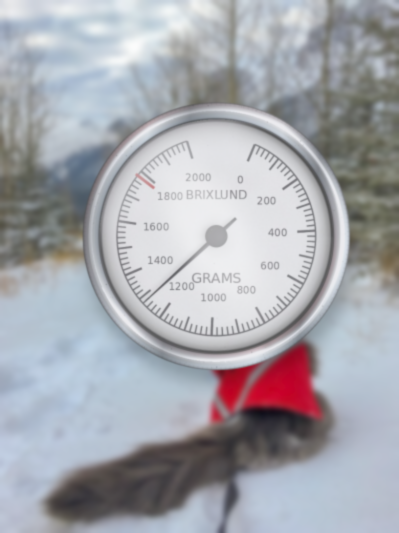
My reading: g 1280
